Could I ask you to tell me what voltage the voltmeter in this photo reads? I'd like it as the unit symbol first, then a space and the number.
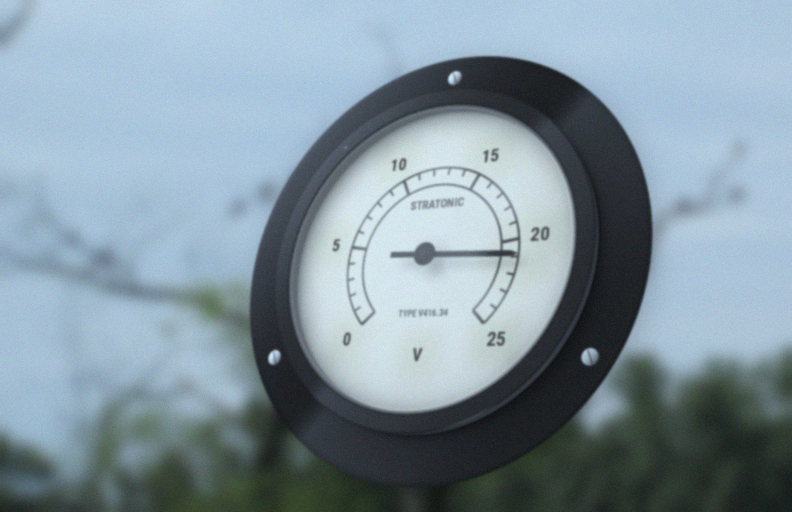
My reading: V 21
